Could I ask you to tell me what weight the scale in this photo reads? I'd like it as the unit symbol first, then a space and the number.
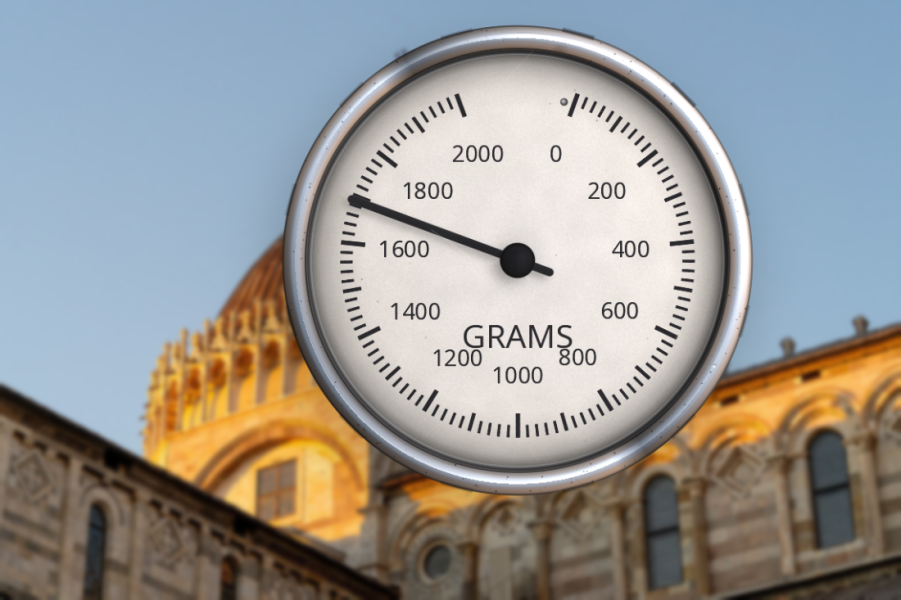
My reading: g 1690
